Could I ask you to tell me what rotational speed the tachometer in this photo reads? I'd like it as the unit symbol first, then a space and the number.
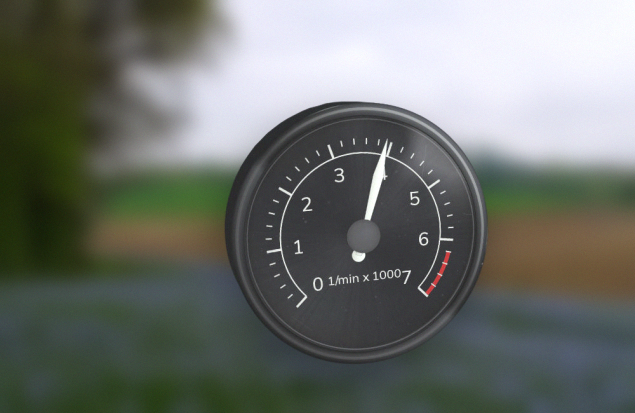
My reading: rpm 3900
